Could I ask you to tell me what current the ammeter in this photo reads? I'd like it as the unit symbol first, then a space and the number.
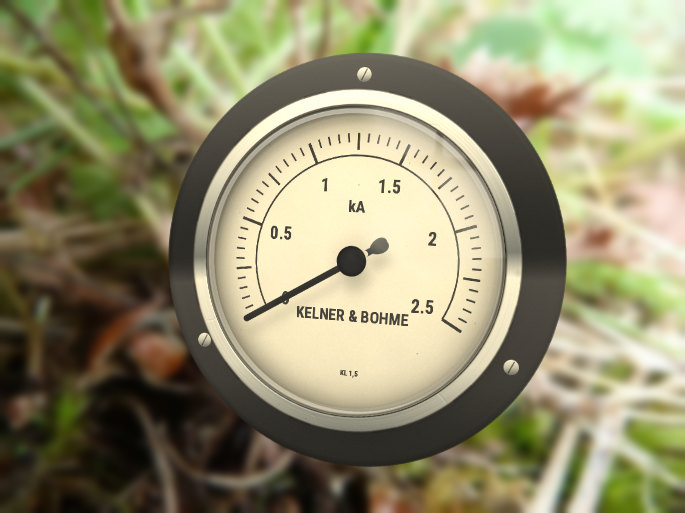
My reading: kA 0
